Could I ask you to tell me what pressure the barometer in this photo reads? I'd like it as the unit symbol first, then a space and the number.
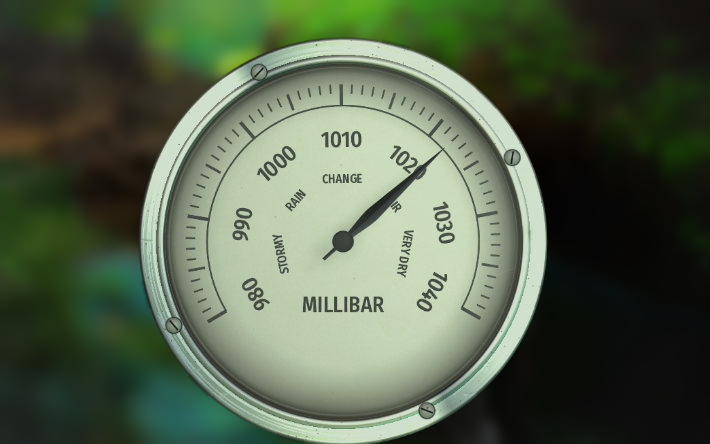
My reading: mbar 1022
